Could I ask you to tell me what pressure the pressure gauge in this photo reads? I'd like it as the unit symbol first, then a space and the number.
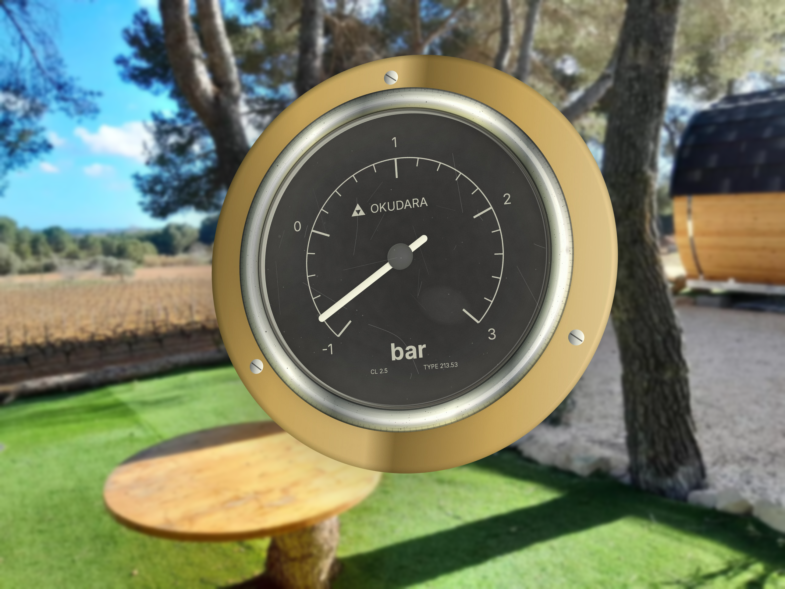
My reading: bar -0.8
